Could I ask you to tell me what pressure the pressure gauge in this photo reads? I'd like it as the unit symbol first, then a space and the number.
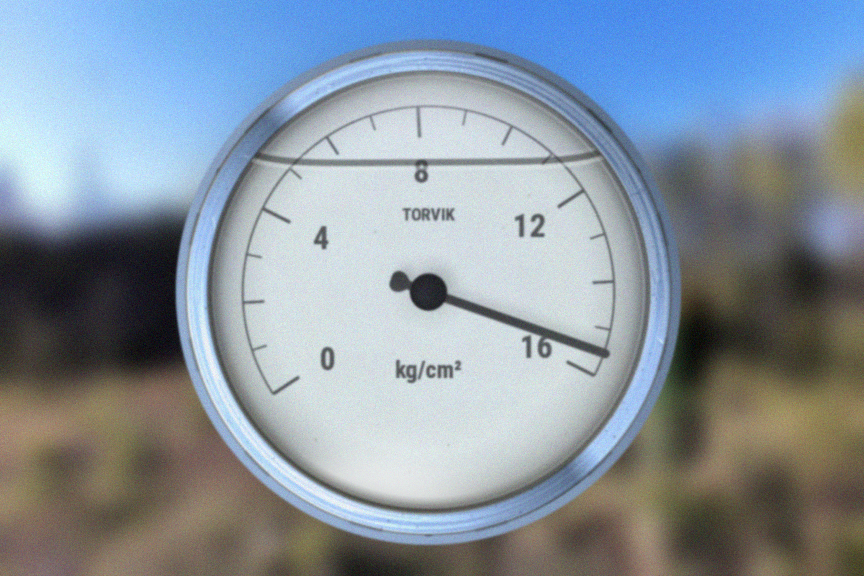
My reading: kg/cm² 15.5
